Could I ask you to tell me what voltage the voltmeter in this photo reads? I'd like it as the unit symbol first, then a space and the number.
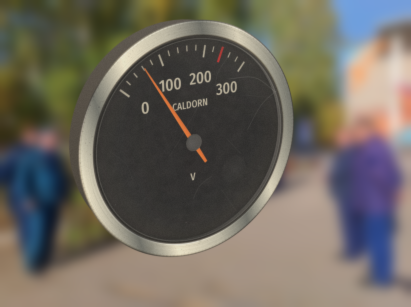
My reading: V 60
